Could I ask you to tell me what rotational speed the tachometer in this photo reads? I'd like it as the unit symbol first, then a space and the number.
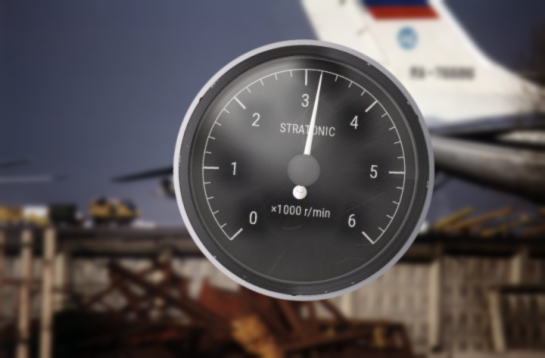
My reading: rpm 3200
